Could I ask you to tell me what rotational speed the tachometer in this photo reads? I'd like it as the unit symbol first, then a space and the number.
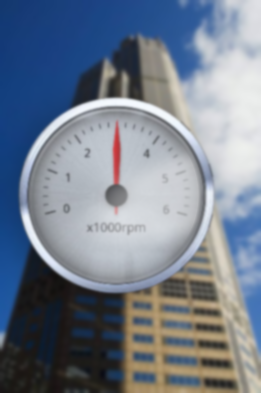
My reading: rpm 3000
